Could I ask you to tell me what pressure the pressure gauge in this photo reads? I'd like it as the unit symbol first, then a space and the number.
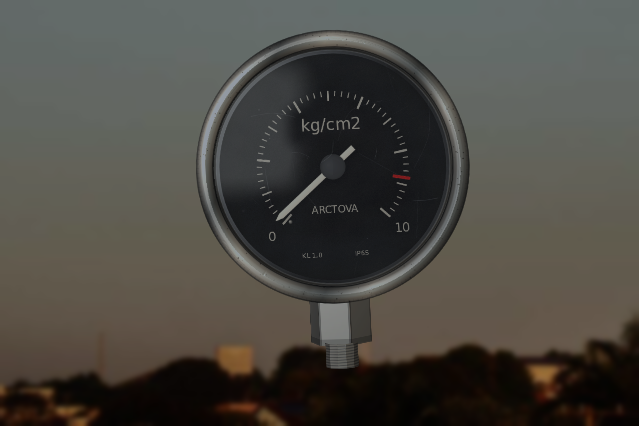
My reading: kg/cm² 0.2
